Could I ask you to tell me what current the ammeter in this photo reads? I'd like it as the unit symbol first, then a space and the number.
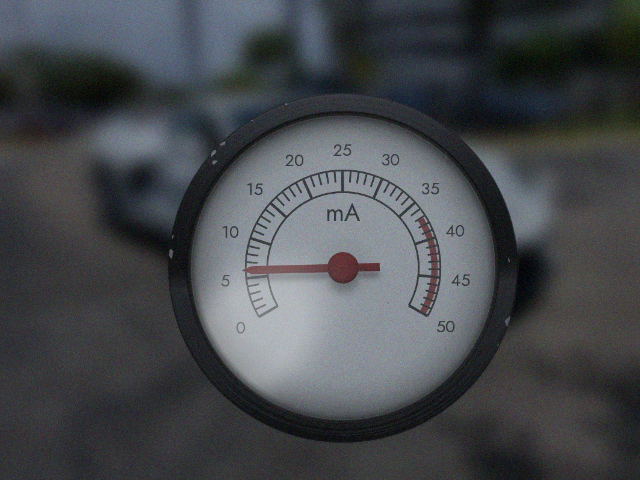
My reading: mA 6
